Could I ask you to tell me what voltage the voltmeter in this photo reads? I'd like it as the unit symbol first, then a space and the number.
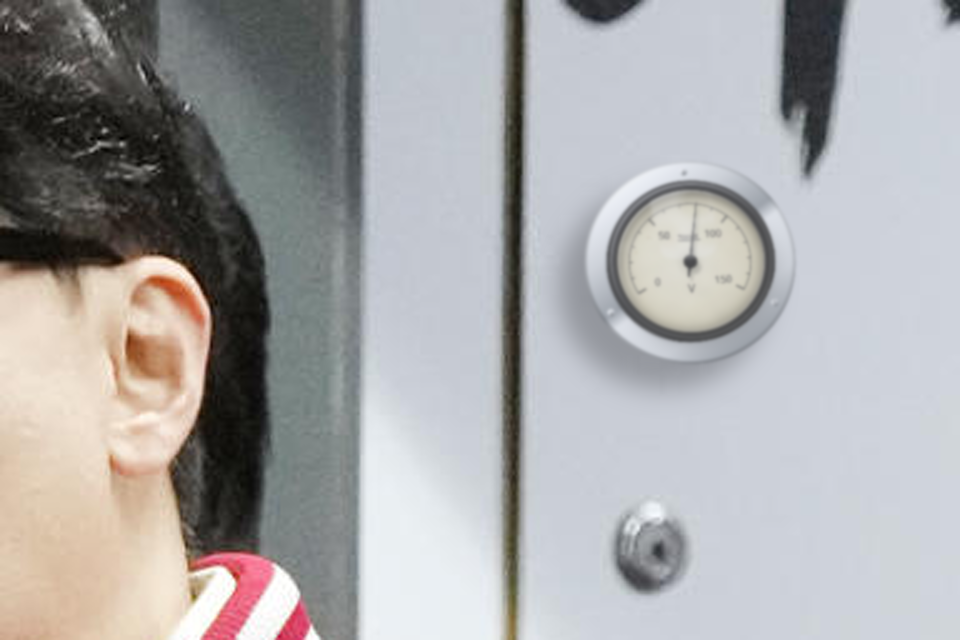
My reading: V 80
